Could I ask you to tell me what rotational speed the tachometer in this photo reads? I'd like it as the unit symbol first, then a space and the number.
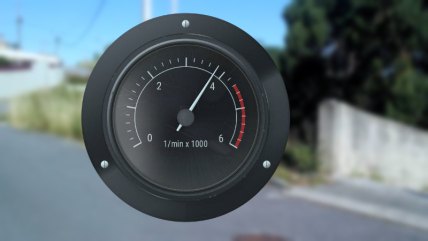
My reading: rpm 3800
